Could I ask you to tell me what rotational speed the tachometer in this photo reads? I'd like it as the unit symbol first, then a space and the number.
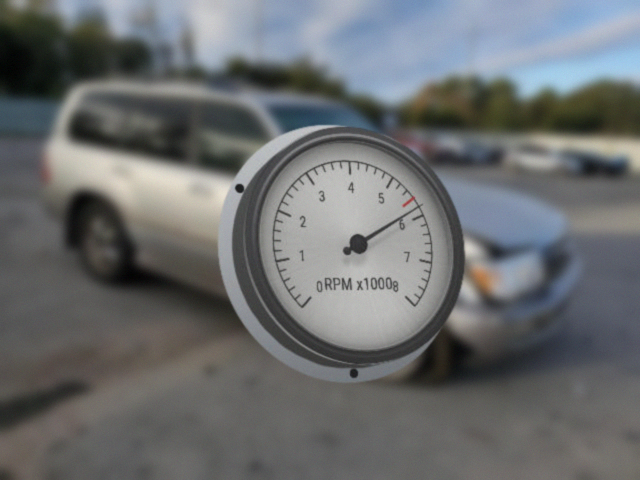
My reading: rpm 5800
